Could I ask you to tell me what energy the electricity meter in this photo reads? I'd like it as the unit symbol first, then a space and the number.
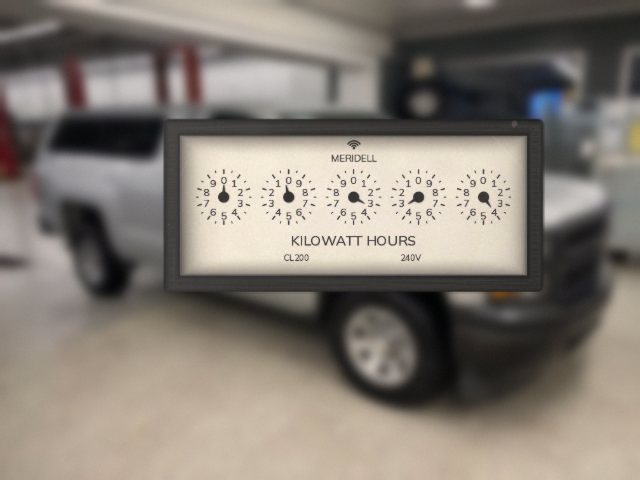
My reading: kWh 334
